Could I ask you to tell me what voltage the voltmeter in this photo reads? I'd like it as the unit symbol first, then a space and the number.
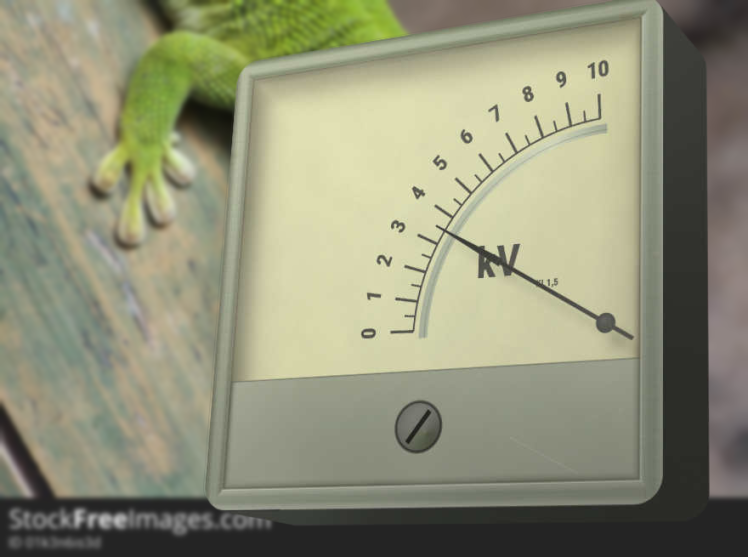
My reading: kV 3.5
